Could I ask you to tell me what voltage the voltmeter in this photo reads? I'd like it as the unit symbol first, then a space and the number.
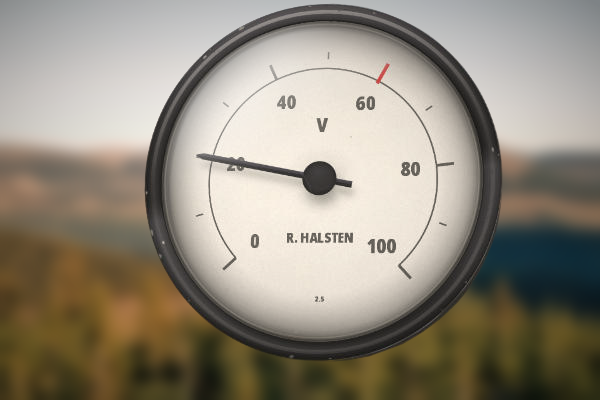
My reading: V 20
